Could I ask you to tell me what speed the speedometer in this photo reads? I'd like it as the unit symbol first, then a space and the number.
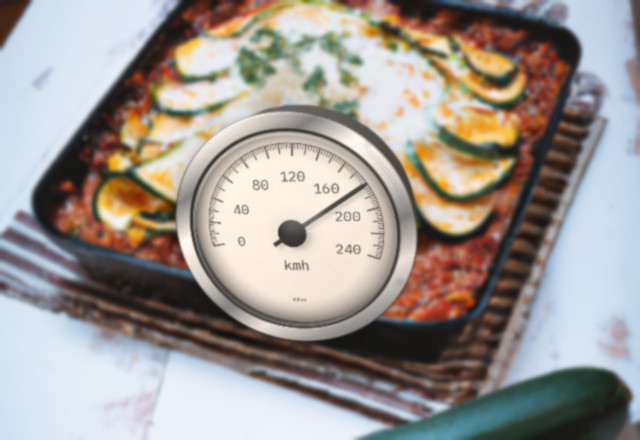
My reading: km/h 180
